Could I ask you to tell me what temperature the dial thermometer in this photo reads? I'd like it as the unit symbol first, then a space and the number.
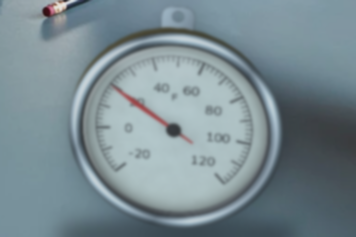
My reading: °F 20
